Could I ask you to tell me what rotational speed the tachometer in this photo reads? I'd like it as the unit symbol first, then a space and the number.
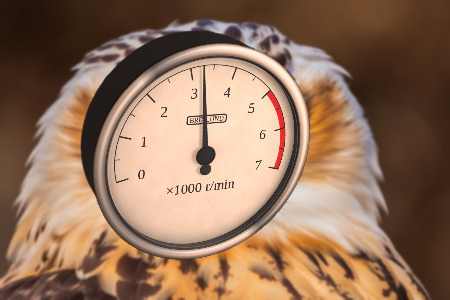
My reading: rpm 3250
